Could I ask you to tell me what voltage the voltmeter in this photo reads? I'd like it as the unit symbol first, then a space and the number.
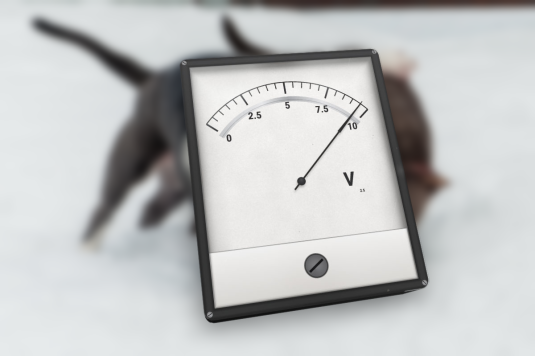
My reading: V 9.5
